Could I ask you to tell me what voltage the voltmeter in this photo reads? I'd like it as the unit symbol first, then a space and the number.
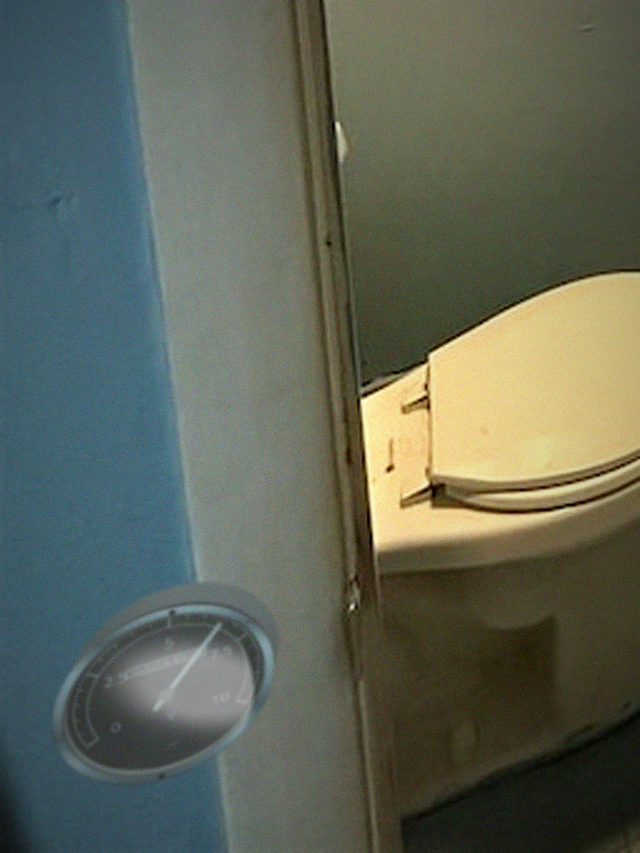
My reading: V 6.5
